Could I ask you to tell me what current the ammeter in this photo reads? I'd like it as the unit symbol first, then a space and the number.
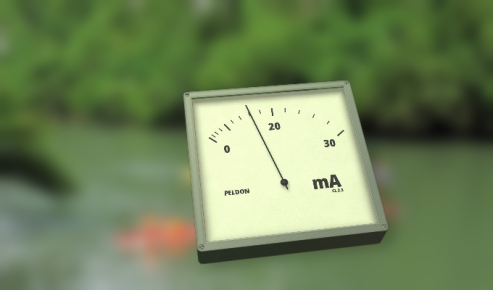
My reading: mA 16
